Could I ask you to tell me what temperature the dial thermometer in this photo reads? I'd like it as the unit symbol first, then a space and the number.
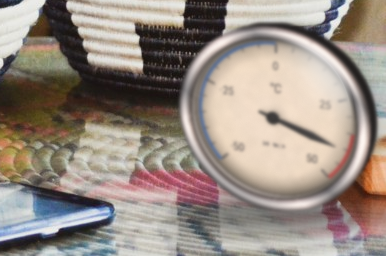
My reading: °C 40
